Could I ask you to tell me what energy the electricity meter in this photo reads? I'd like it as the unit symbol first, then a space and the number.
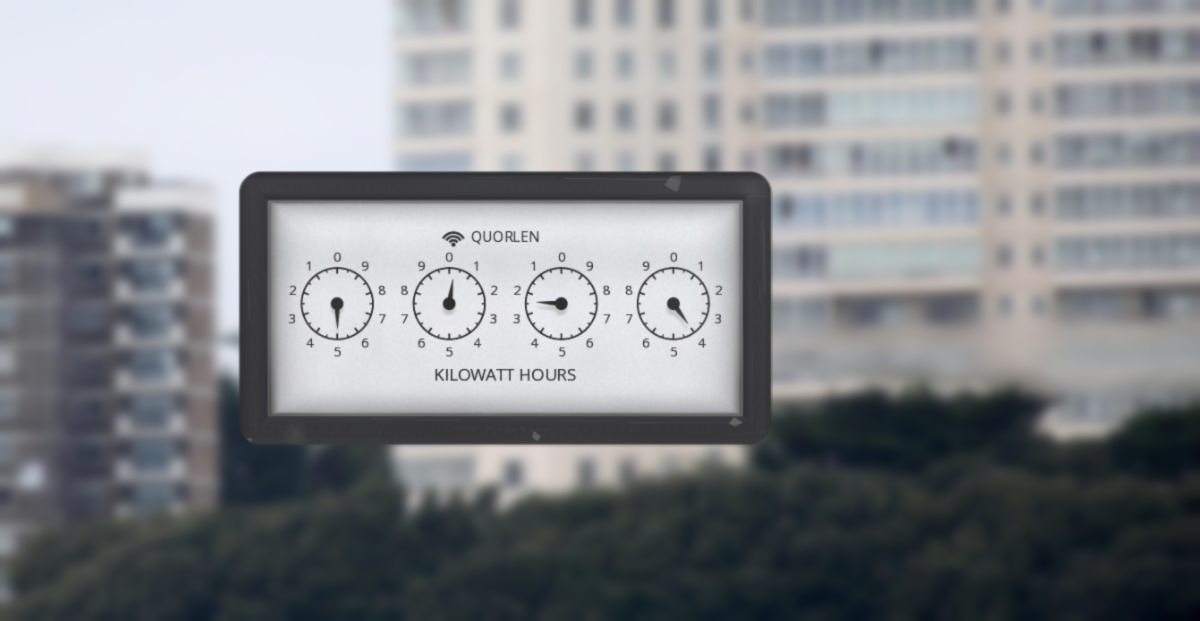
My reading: kWh 5024
